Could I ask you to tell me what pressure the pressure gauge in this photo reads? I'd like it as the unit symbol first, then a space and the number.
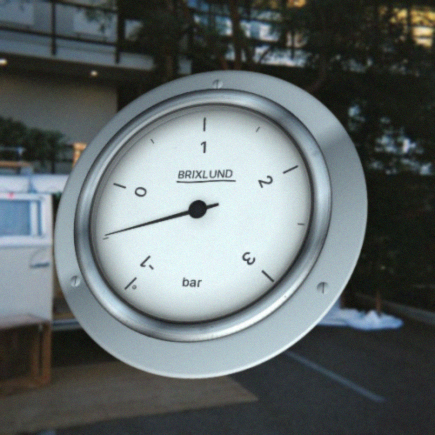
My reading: bar -0.5
